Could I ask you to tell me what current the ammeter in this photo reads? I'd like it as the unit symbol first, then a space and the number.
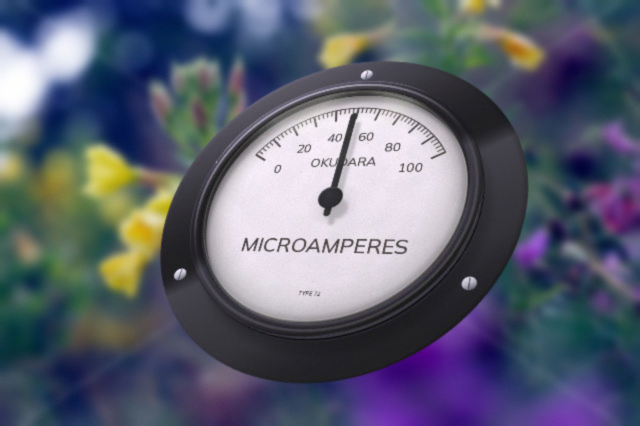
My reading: µA 50
